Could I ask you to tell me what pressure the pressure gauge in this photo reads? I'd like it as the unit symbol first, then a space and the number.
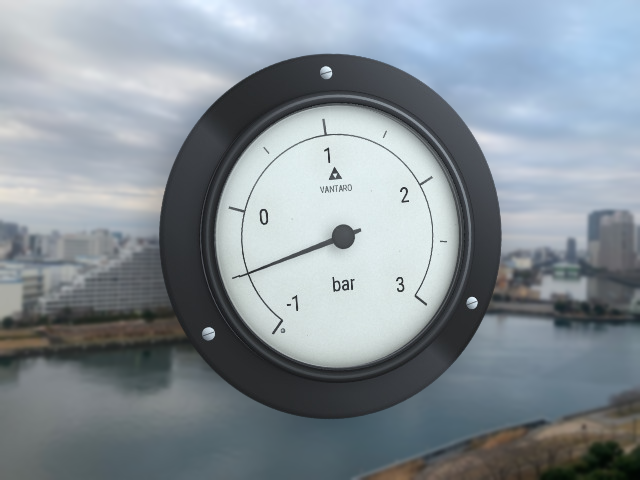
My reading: bar -0.5
